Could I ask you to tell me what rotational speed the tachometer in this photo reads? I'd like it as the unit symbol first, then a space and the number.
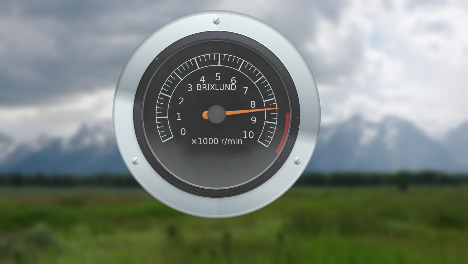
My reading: rpm 8400
